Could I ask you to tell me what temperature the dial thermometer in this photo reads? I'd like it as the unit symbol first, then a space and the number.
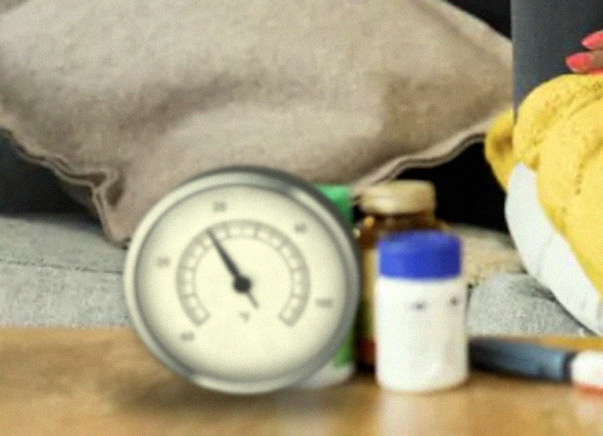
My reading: °F 10
